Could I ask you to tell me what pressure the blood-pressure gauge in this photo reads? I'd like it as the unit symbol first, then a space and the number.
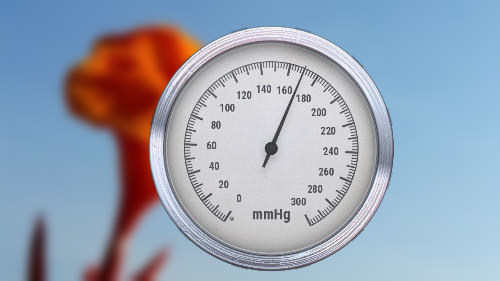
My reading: mmHg 170
